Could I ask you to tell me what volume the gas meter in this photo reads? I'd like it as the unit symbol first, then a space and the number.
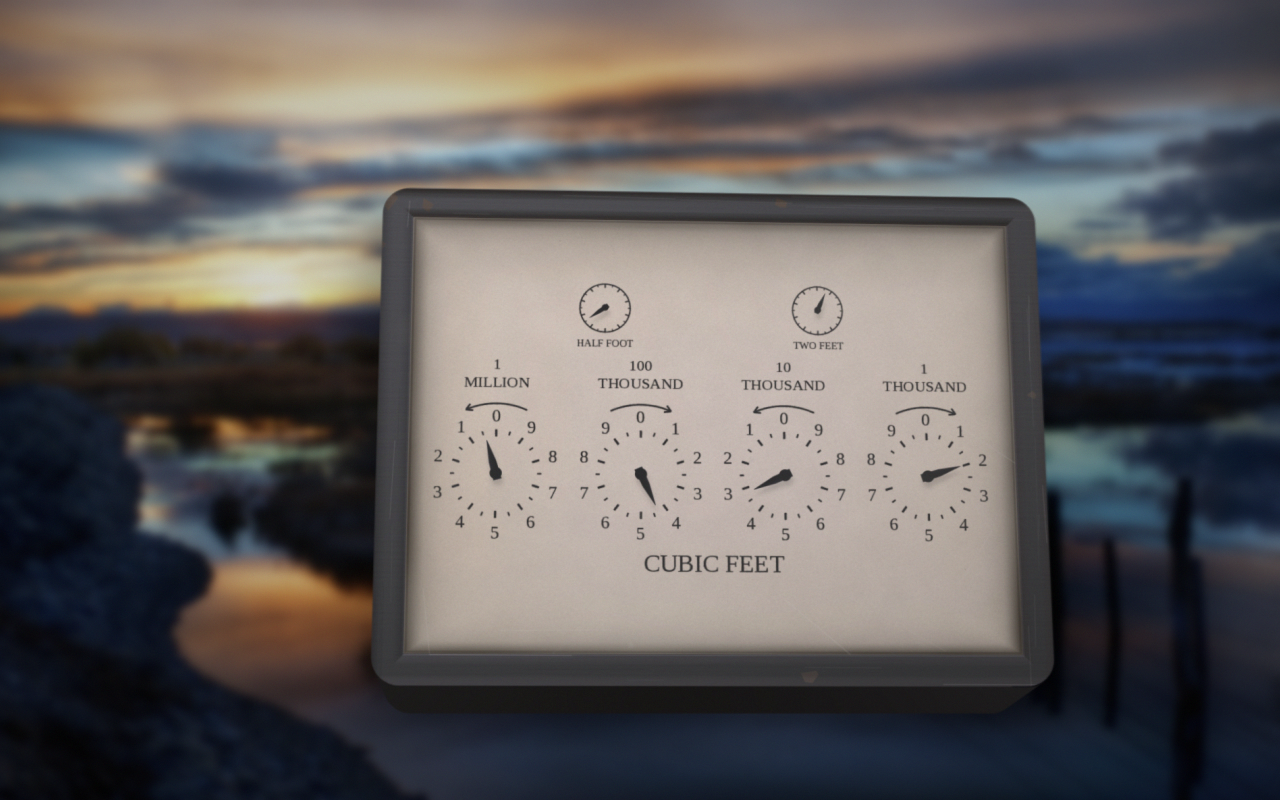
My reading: ft³ 43200
